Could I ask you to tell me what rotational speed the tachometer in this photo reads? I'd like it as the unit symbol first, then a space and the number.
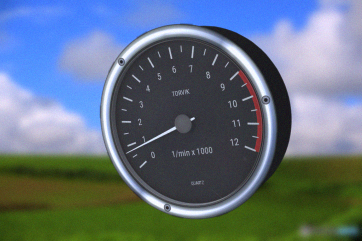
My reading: rpm 750
